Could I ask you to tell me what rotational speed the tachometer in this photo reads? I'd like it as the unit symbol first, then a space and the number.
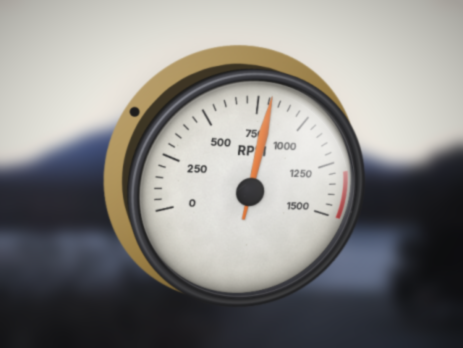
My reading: rpm 800
